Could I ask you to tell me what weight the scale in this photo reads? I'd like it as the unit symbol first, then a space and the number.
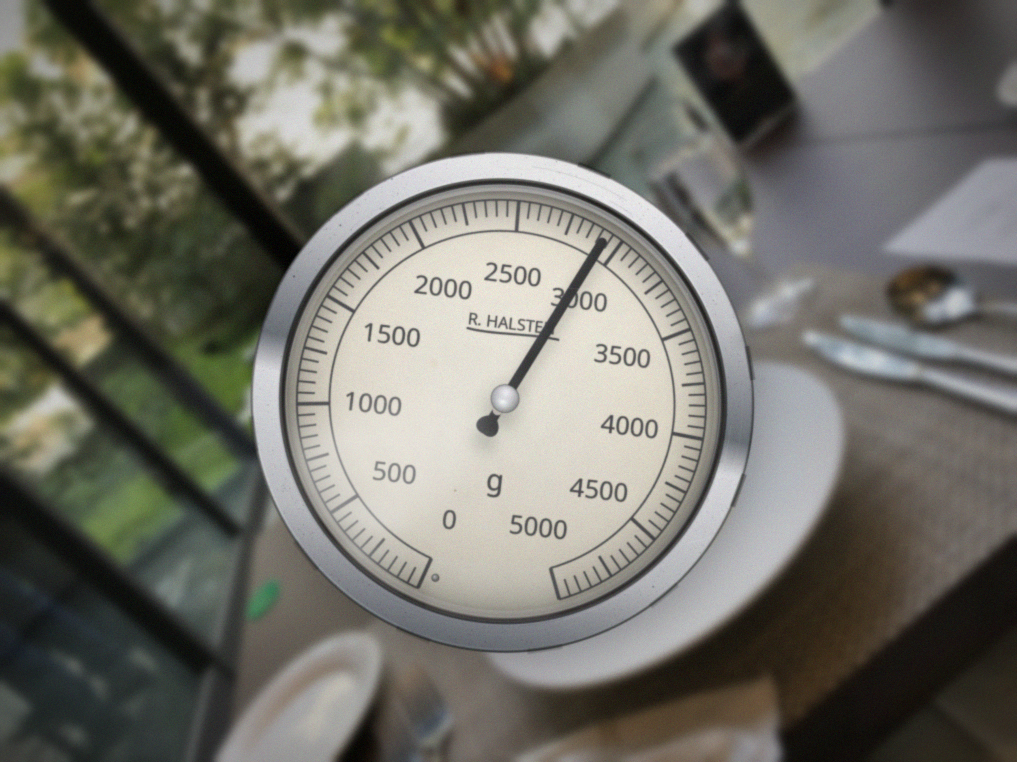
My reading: g 2925
